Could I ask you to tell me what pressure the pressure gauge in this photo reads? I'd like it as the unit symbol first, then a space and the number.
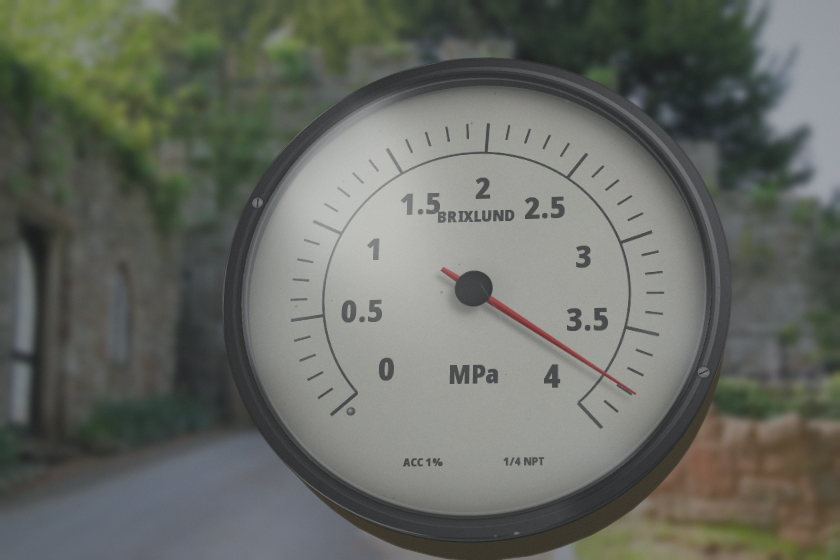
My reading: MPa 3.8
